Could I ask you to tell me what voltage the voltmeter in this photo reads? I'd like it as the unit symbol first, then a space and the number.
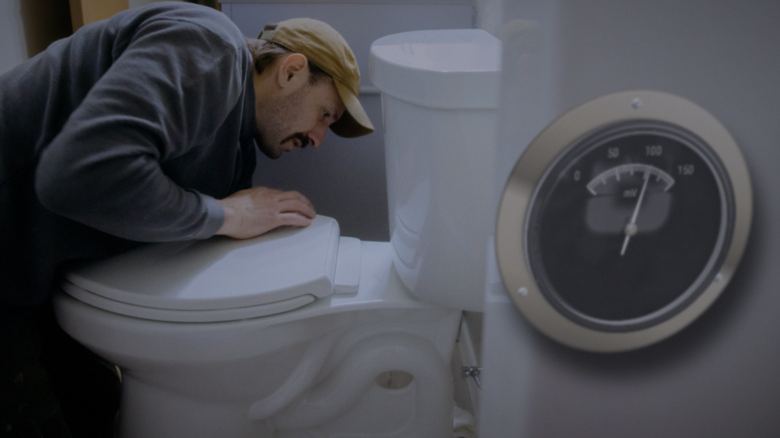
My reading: mV 100
